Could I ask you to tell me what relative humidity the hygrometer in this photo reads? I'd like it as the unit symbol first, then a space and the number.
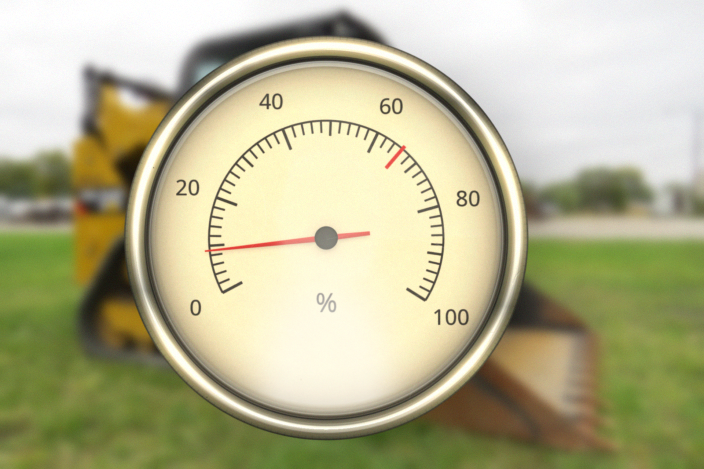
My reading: % 9
